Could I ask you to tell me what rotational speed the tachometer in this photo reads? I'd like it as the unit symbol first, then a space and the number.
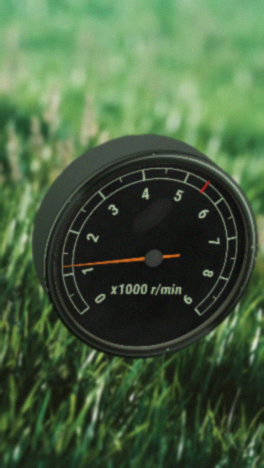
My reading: rpm 1250
